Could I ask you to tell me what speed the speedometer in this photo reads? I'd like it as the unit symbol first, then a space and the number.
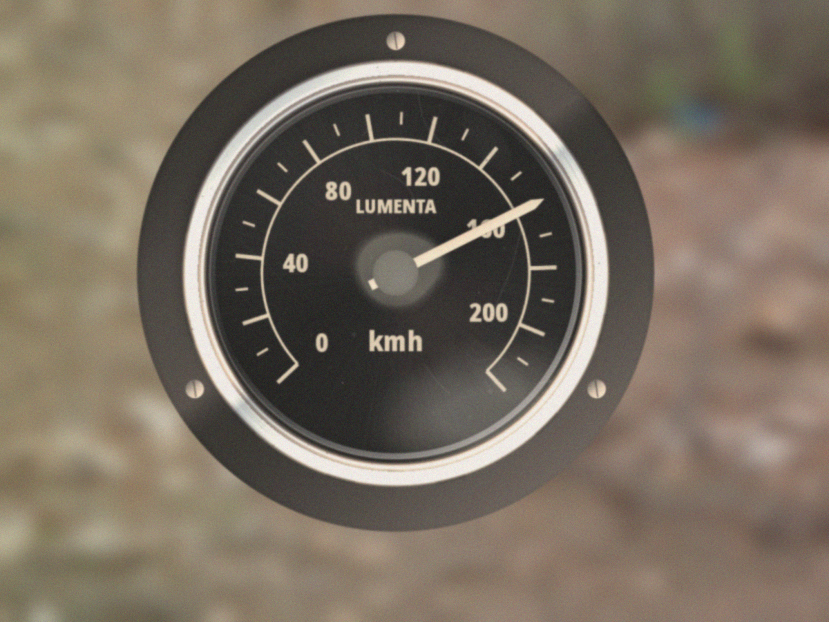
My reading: km/h 160
